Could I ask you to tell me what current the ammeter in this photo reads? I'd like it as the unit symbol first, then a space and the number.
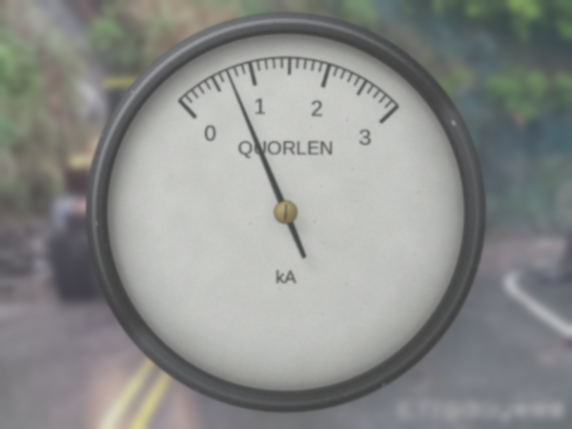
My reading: kA 0.7
